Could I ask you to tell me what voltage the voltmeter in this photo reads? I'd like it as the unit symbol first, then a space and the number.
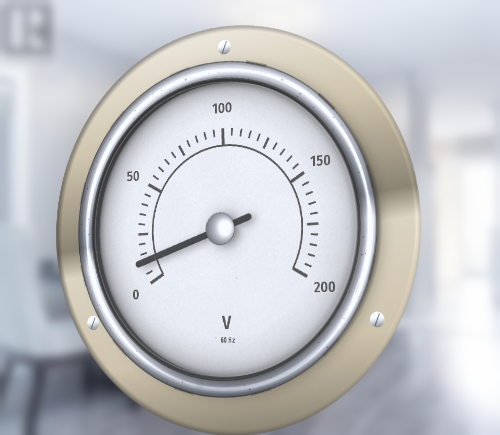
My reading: V 10
